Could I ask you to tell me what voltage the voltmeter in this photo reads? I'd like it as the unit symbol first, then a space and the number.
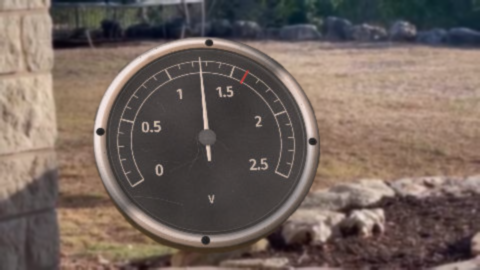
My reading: V 1.25
